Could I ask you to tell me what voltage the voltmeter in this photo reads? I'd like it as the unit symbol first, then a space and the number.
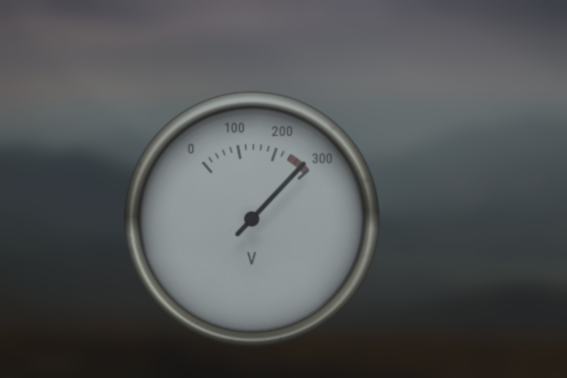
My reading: V 280
